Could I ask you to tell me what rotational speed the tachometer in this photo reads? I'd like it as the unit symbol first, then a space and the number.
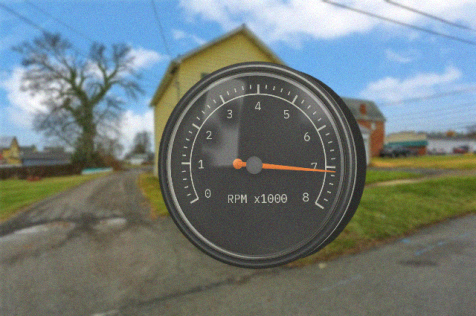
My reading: rpm 7100
